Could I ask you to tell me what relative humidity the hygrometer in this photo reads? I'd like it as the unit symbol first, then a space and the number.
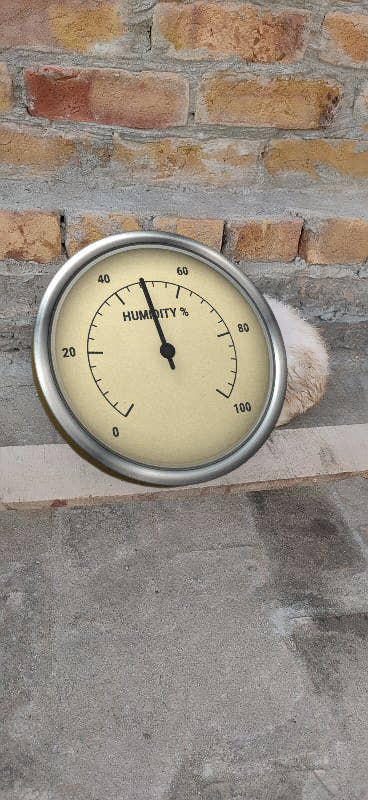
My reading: % 48
